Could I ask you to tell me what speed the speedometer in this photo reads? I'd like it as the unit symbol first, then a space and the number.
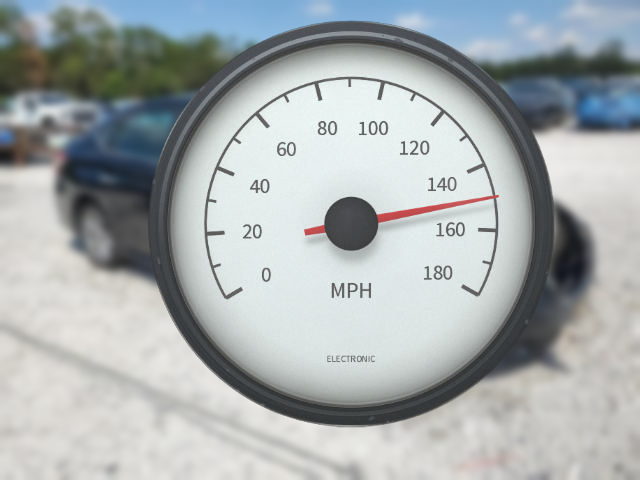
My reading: mph 150
